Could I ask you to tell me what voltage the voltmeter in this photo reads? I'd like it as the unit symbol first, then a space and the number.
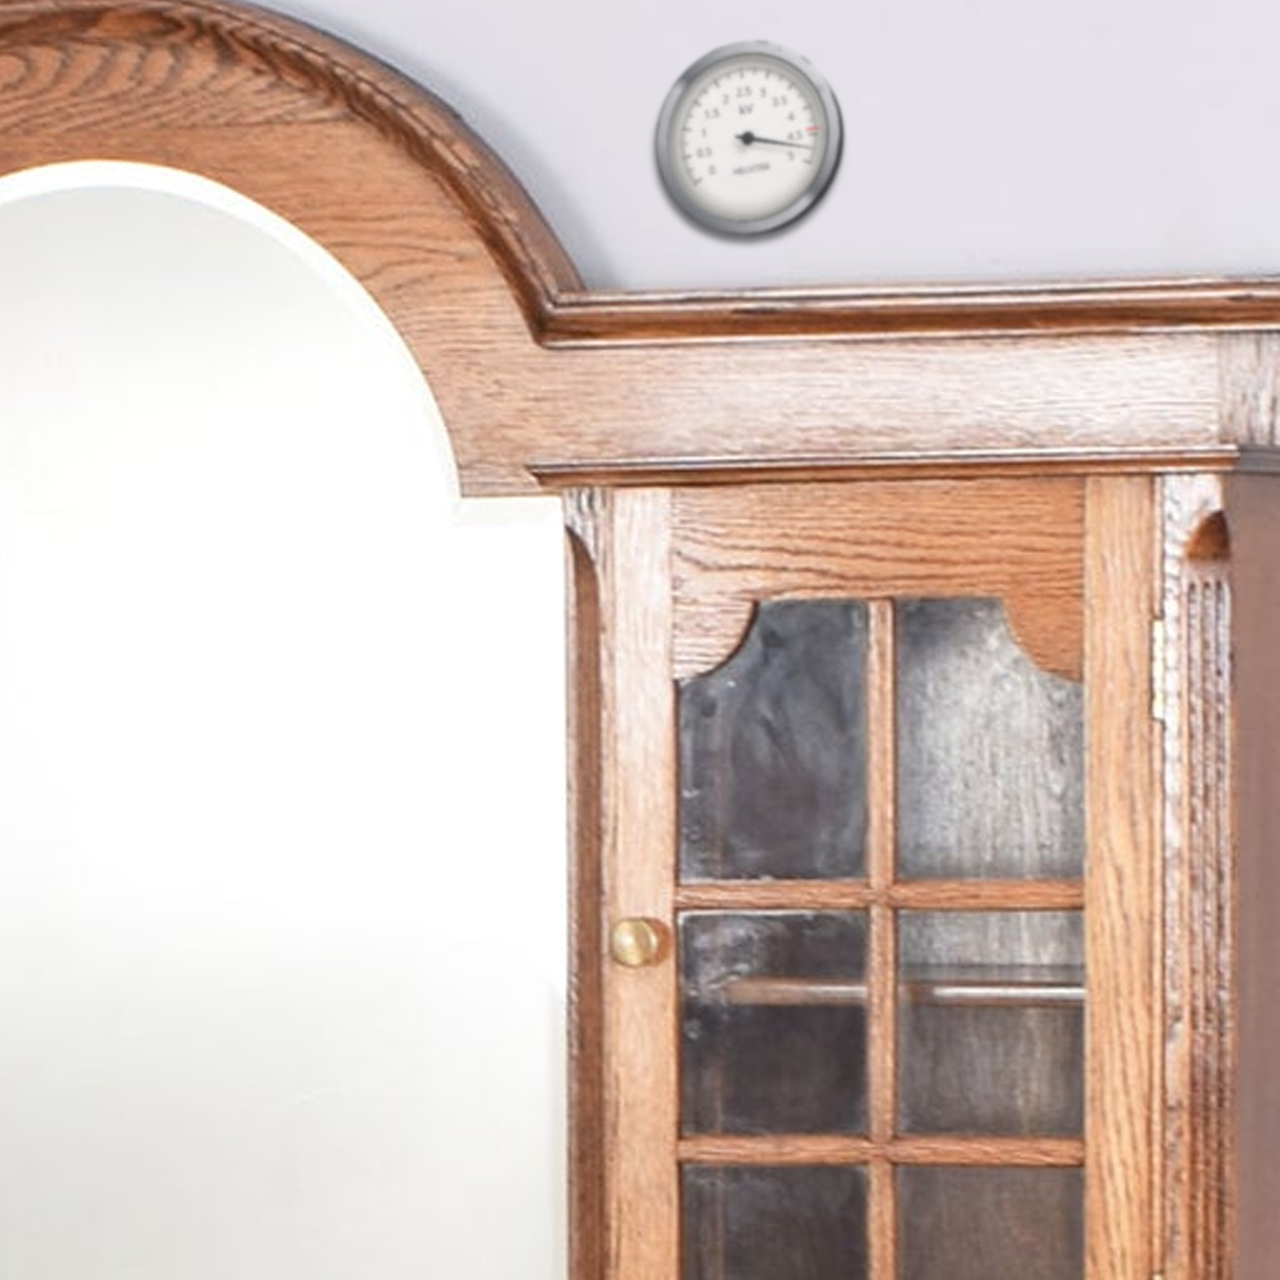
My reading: kV 4.75
